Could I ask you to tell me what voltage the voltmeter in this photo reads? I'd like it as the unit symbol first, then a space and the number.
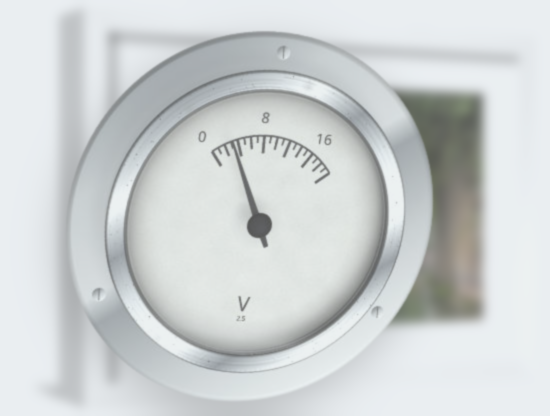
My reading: V 3
